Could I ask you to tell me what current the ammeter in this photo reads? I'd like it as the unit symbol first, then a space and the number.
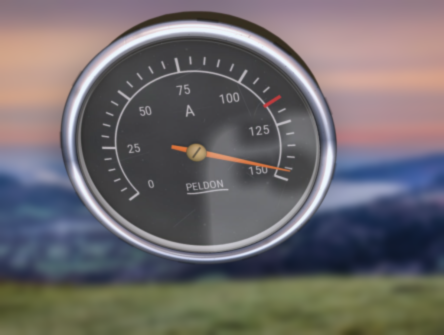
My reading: A 145
